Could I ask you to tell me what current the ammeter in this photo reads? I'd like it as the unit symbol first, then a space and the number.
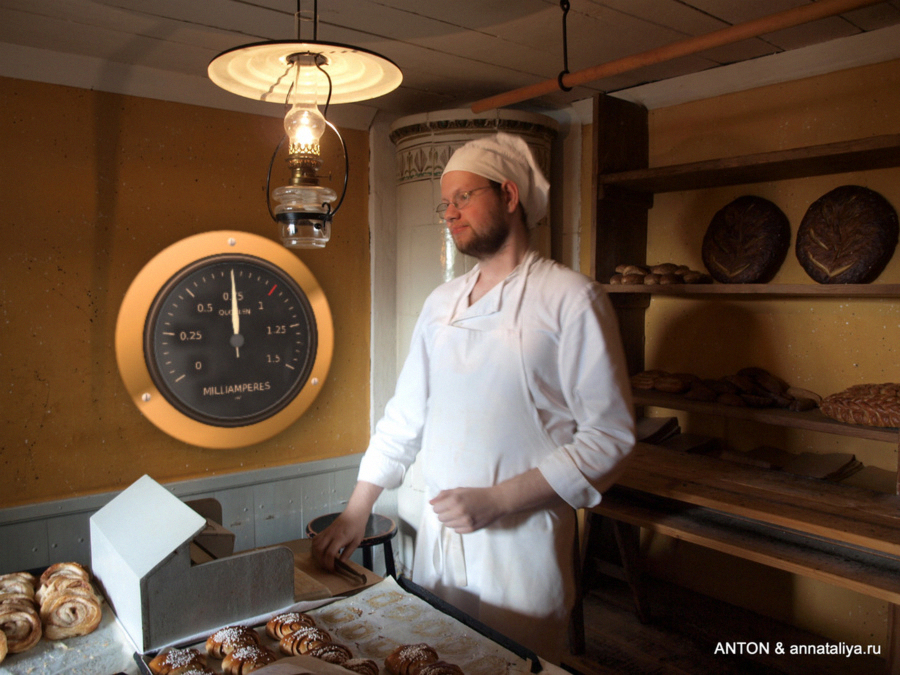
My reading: mA 0.75
